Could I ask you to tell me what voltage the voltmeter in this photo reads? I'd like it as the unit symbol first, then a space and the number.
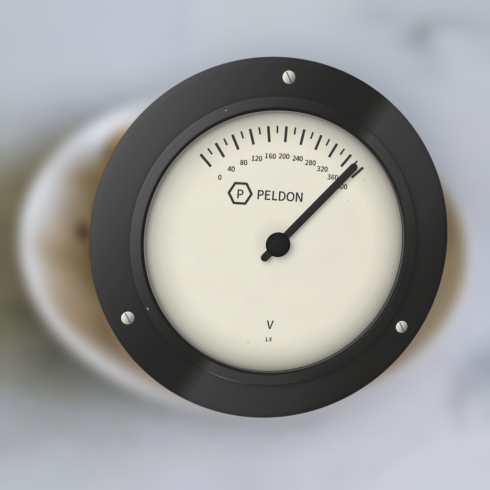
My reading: V 380
